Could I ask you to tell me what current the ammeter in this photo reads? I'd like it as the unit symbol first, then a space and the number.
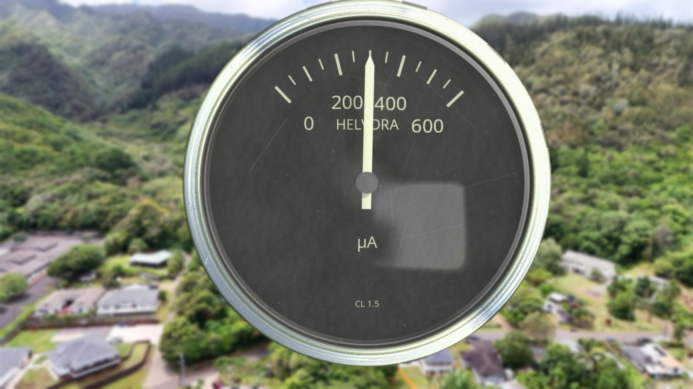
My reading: µA 300
